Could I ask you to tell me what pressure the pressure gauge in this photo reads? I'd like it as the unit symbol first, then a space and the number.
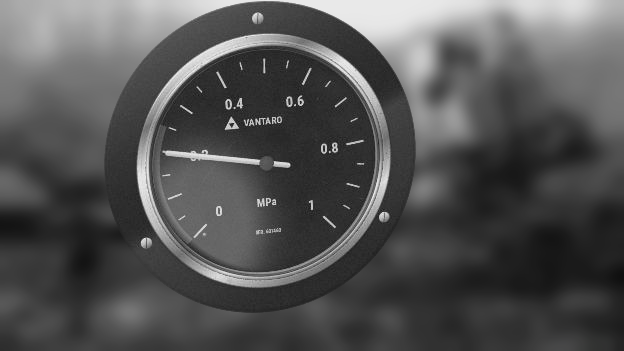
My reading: MPa 0.2
